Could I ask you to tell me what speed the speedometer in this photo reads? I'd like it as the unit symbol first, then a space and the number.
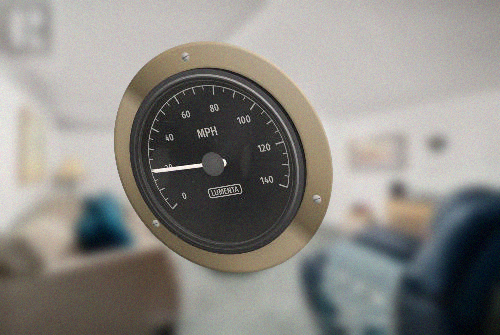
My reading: mph 20
